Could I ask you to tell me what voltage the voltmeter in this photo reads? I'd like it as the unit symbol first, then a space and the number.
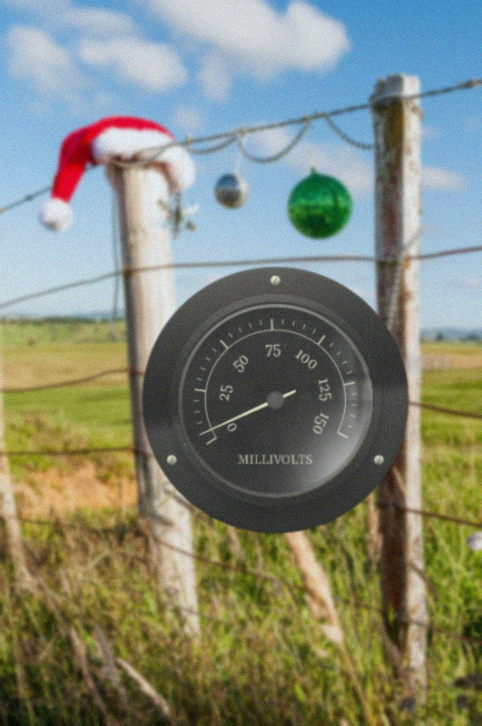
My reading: mV 5
